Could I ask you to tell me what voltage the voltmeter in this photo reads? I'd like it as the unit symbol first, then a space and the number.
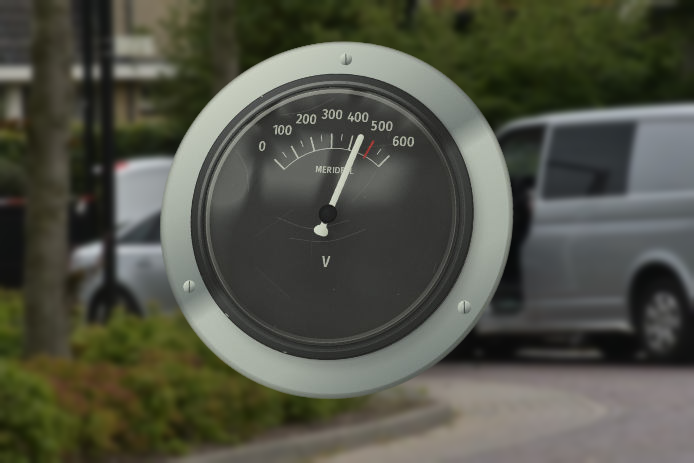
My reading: V 450
